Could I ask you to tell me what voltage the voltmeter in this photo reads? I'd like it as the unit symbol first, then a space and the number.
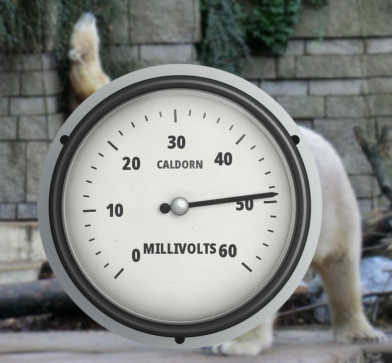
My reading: mV 49
